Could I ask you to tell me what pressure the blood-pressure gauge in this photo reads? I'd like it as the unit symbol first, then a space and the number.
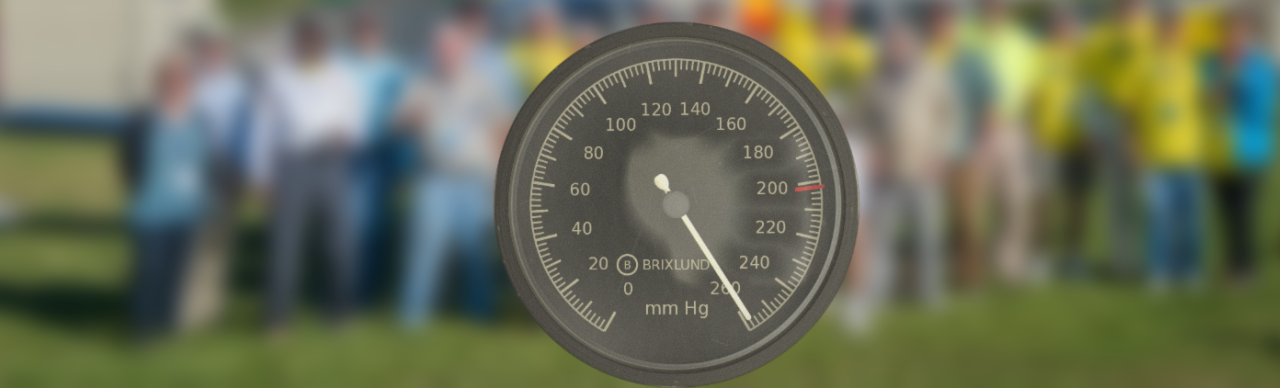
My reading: mmHg 258
